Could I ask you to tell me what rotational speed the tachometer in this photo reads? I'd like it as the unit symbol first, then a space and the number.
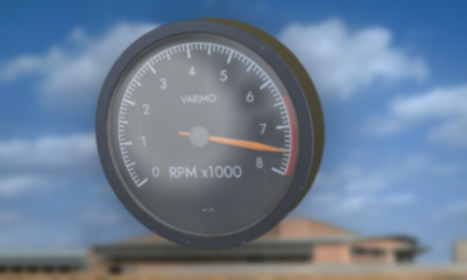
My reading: rpm 7500
